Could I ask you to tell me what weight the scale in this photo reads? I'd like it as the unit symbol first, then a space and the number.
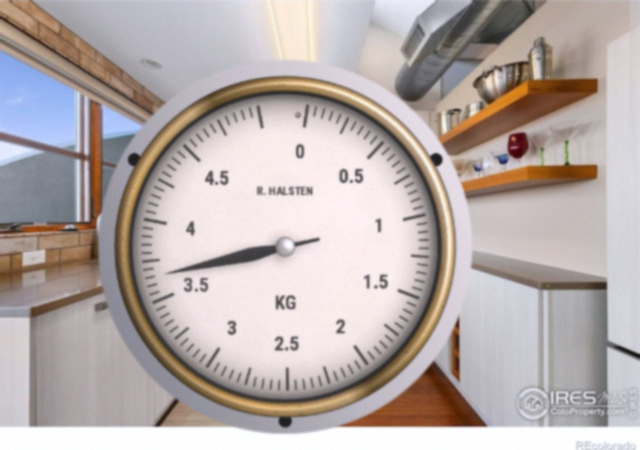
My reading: kg 3.65
